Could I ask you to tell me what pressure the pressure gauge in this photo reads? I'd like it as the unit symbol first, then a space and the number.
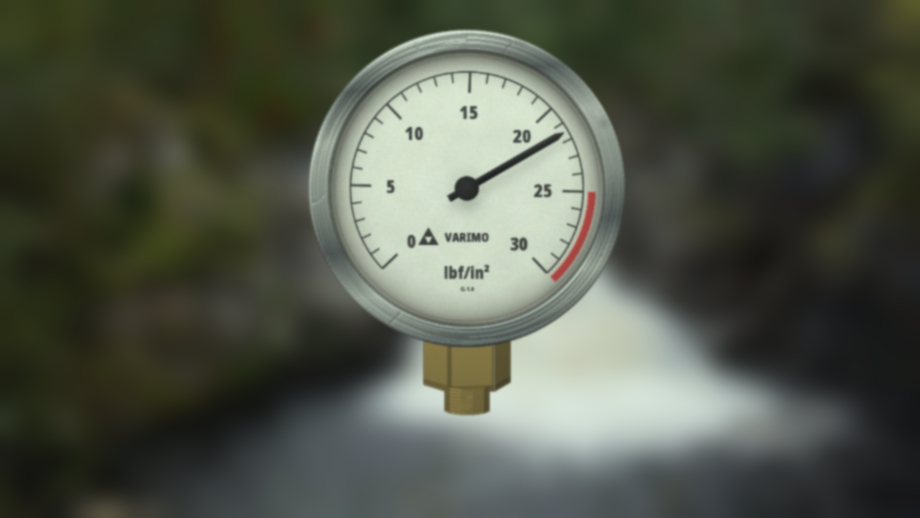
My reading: psi 21.5
